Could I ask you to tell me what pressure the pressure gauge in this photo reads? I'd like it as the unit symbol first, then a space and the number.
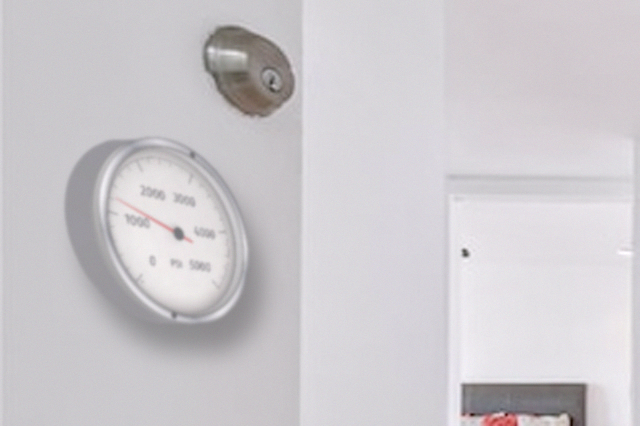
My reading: psi 1200
